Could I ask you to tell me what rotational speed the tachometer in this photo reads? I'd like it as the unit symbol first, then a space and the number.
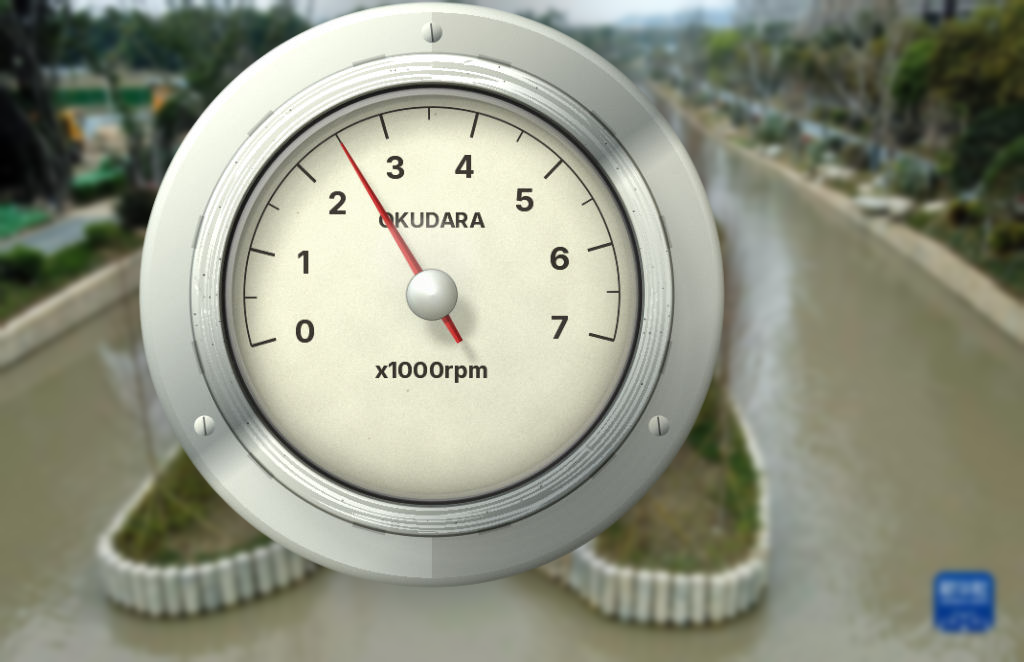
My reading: rpm 2500
